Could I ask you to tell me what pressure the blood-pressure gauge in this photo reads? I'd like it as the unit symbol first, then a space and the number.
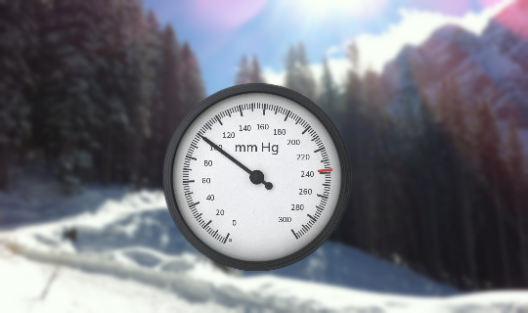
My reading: mmHg 100
